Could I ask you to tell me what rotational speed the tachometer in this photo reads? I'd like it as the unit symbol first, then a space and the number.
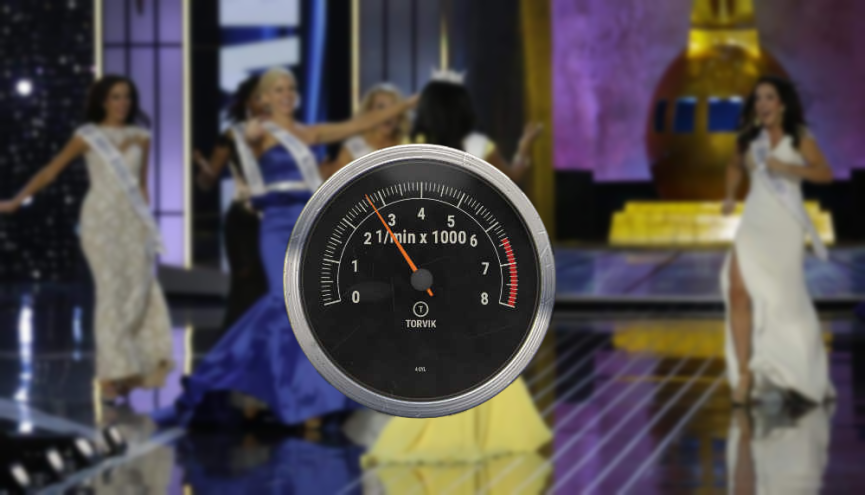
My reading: rpm 2700
